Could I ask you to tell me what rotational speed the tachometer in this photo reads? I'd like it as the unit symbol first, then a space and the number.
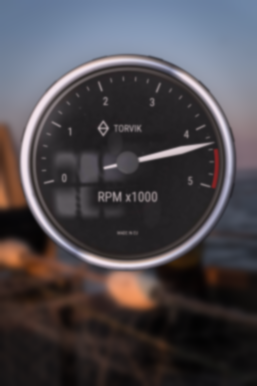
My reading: rpm 4300
